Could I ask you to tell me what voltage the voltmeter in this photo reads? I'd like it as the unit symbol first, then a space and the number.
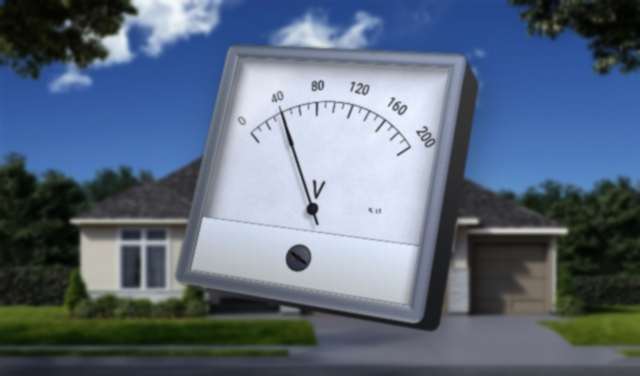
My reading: V 40
